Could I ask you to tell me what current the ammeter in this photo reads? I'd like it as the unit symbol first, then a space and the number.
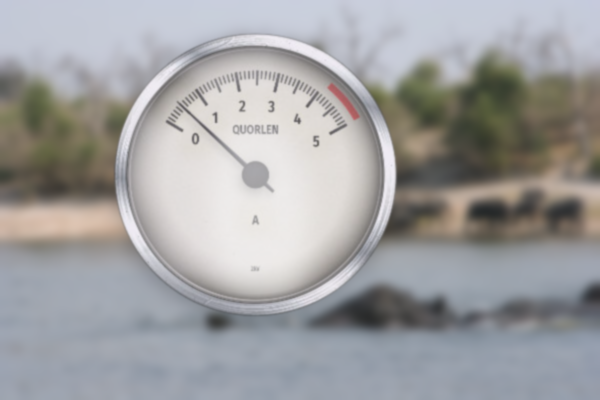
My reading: A 0.5
